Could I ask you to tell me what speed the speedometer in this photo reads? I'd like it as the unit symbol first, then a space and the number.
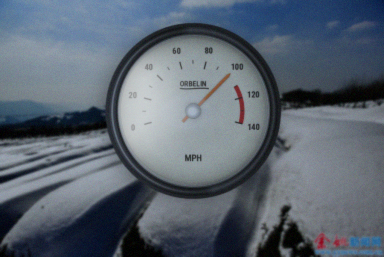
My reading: mph 100
